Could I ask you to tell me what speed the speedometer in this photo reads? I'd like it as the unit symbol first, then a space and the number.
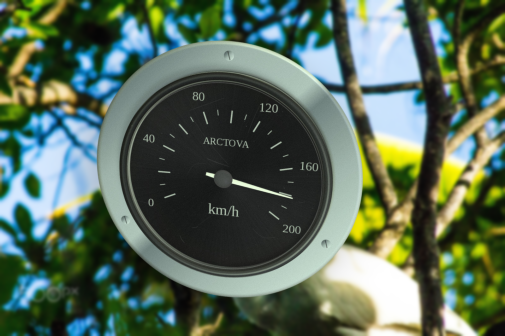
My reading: km/h 180
